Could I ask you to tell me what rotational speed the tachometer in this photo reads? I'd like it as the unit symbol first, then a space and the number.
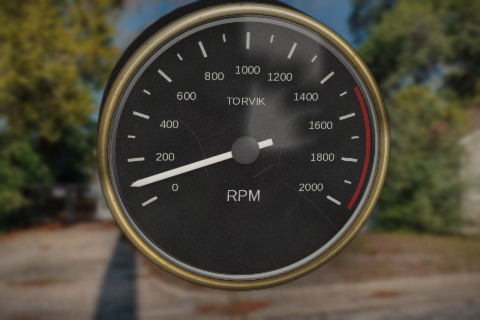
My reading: rpm 100
